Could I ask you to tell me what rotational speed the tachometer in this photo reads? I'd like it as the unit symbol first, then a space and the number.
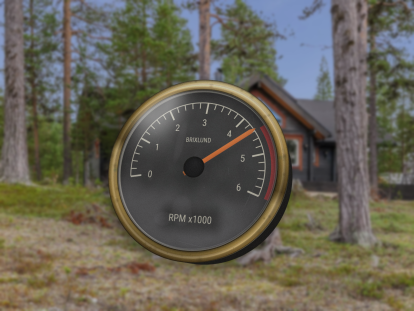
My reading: rpm 4400
